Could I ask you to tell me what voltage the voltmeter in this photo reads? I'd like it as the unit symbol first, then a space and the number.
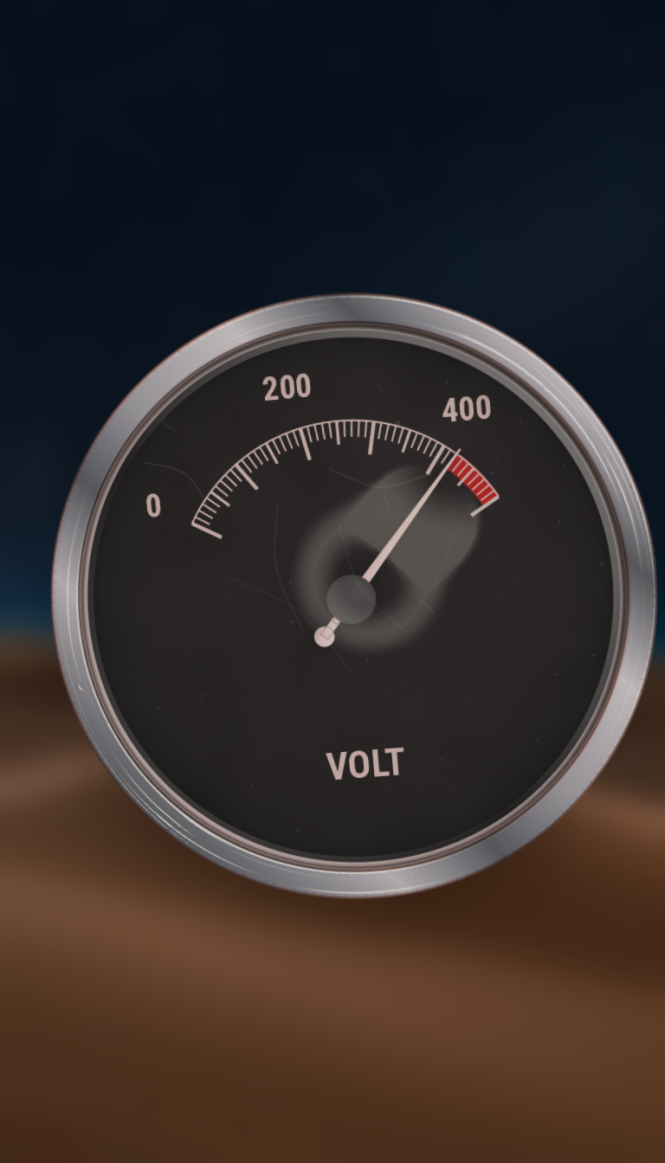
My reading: V 420
